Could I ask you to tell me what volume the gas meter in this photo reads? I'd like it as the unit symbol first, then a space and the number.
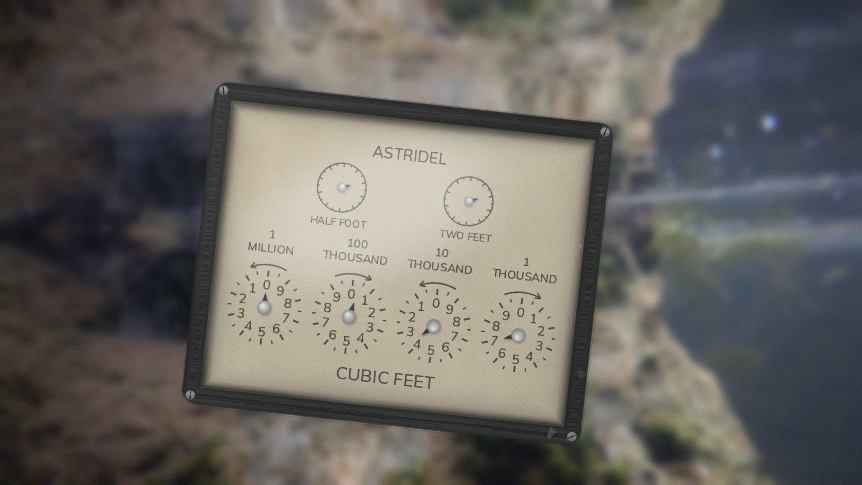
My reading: ft³ 3700
